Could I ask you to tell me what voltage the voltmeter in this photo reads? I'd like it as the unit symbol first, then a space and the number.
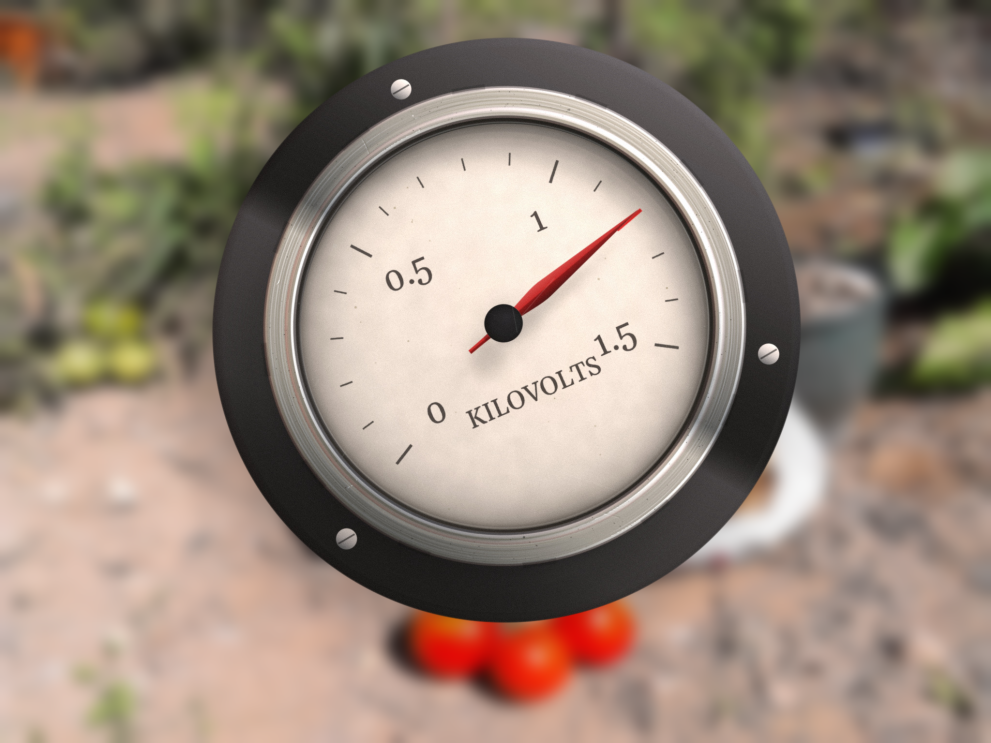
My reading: kV 1.2
